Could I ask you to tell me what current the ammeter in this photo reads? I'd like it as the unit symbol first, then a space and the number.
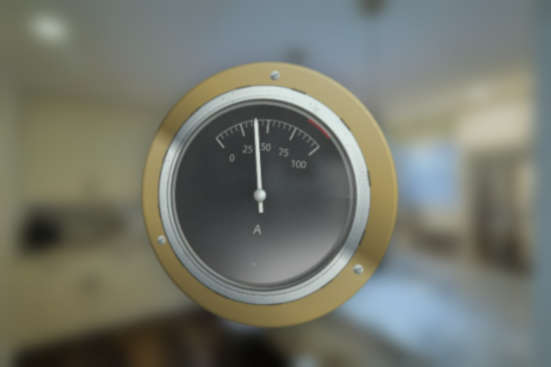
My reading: A 40
